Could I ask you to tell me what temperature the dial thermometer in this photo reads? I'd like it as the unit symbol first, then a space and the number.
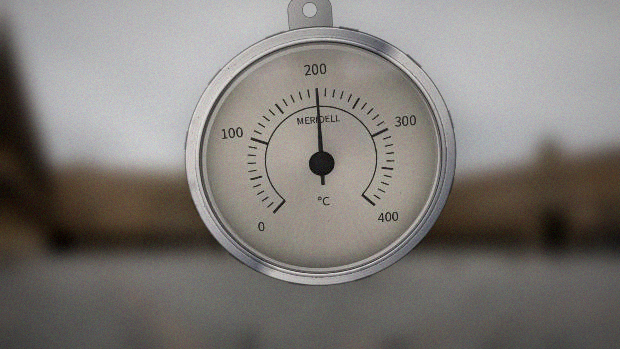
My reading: °C 200
